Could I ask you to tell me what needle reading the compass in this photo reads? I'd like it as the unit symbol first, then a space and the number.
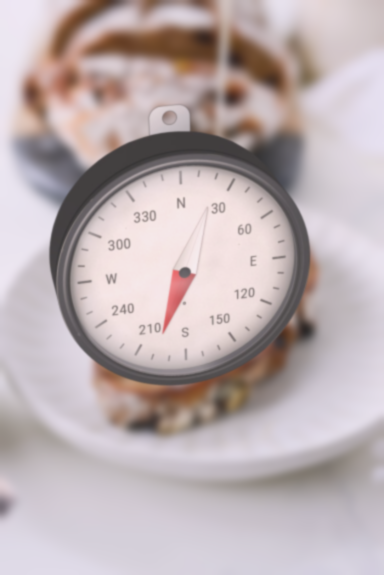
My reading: ° 200
